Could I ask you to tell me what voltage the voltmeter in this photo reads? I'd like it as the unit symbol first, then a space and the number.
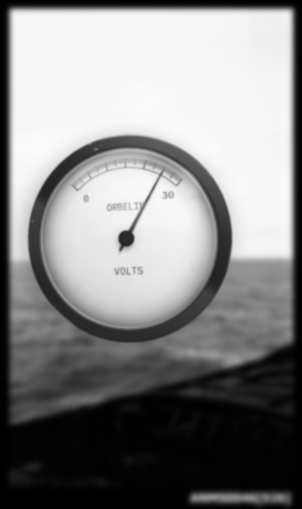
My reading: V 25
